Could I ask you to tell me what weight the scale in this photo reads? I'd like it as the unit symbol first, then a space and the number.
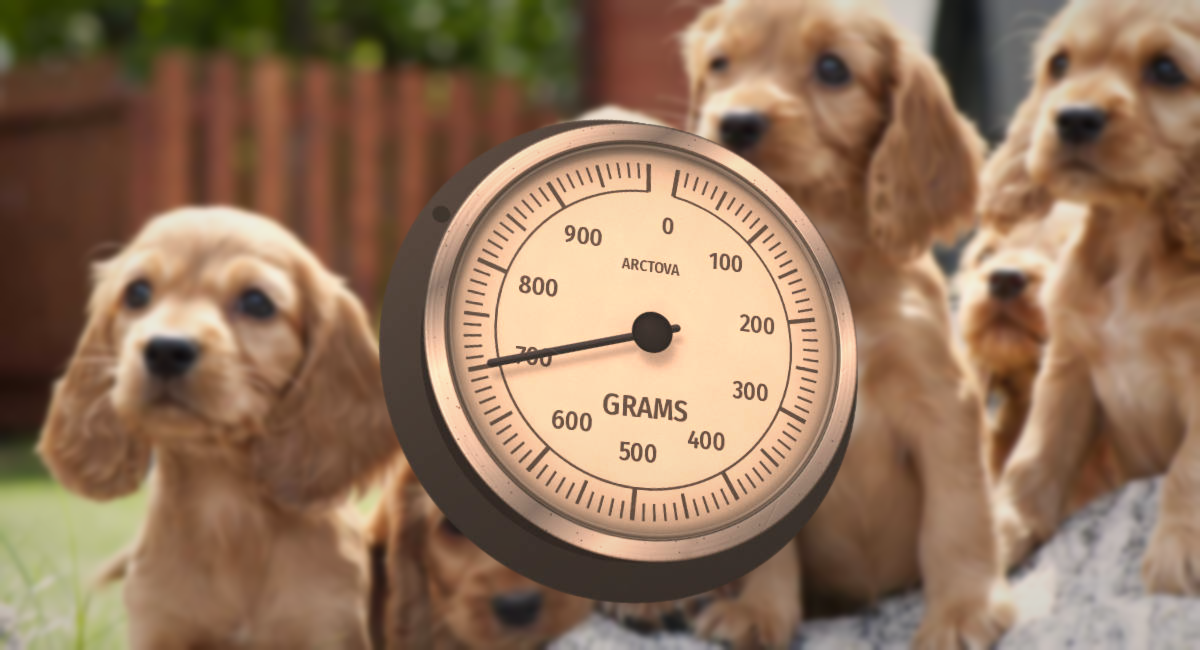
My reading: g 700
